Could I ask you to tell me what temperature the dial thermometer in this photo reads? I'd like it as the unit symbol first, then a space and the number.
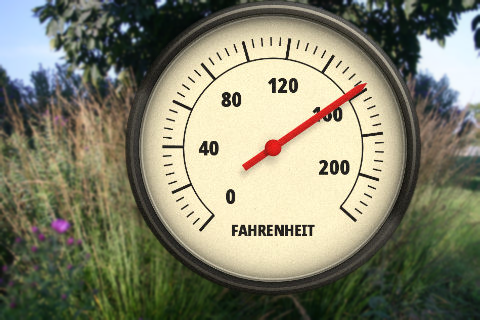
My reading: °F 158
